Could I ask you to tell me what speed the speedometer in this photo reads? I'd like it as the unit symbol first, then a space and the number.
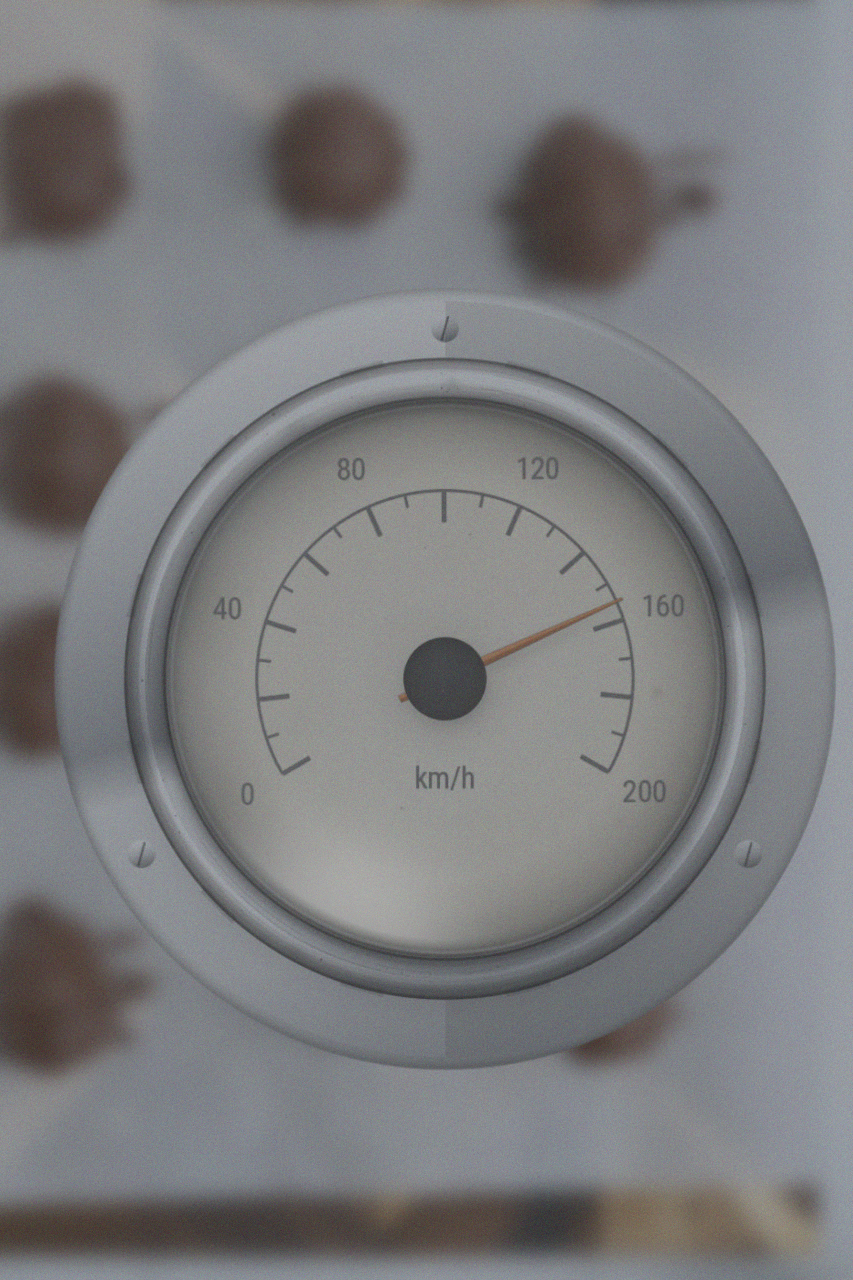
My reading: km/h 155
